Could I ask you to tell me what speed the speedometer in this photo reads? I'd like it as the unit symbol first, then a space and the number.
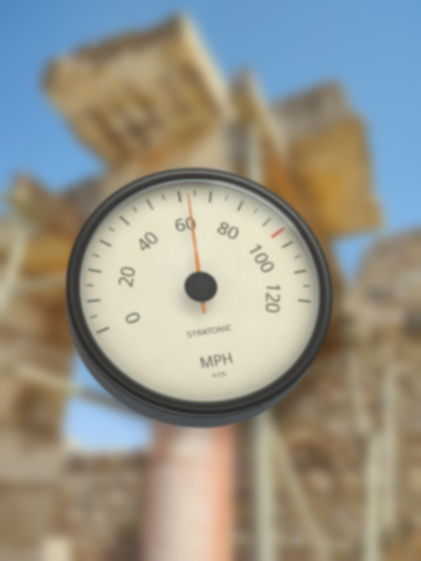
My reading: mph 62.5
